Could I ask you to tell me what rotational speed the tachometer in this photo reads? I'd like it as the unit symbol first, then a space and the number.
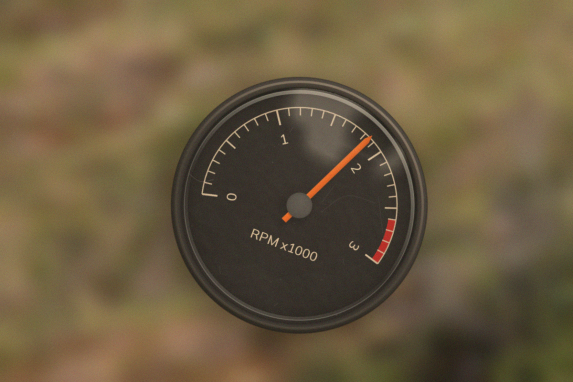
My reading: rpm 1850
